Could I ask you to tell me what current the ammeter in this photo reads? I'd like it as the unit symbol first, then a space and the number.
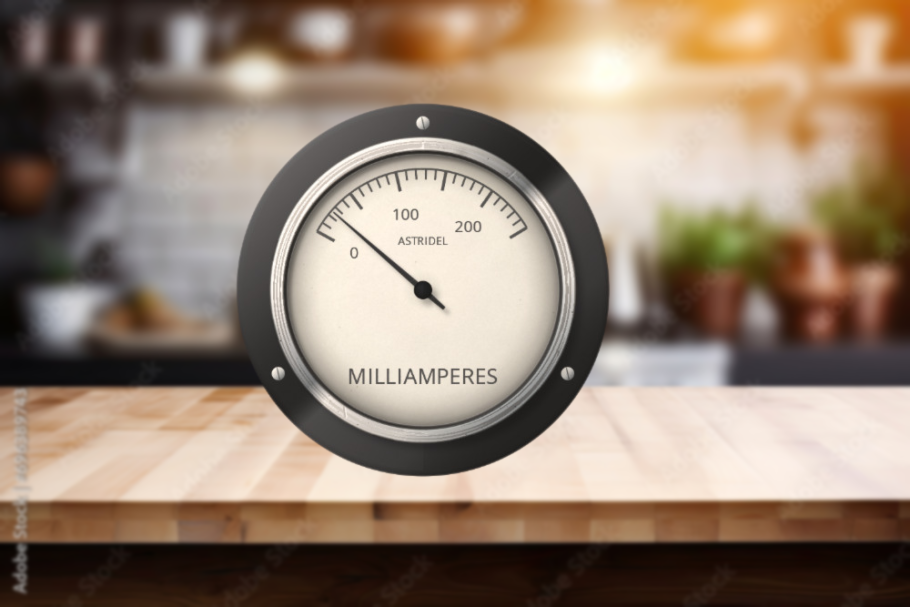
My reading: mA 25
